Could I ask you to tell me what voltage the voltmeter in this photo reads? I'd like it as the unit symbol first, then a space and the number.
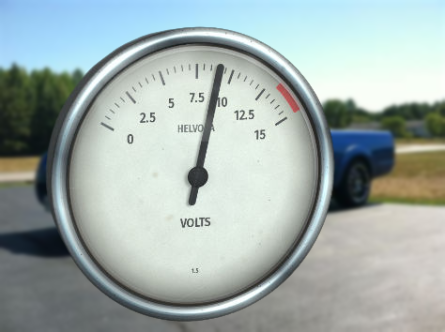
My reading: V 9
